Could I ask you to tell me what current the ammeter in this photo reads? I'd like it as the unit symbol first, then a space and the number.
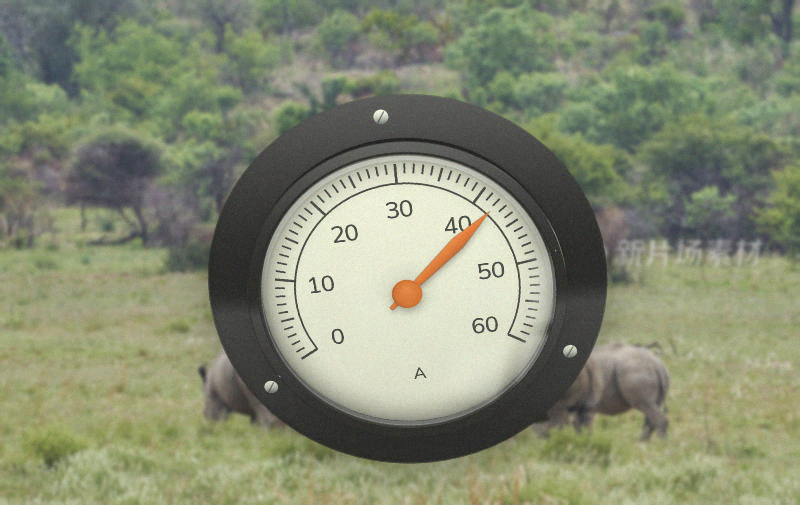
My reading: A 42
